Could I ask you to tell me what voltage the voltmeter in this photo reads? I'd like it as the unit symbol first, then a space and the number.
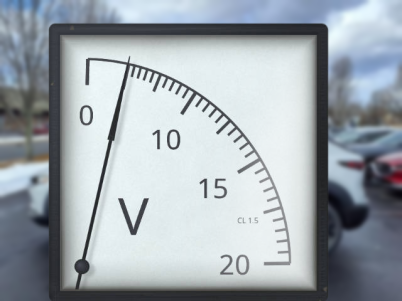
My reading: V 5
